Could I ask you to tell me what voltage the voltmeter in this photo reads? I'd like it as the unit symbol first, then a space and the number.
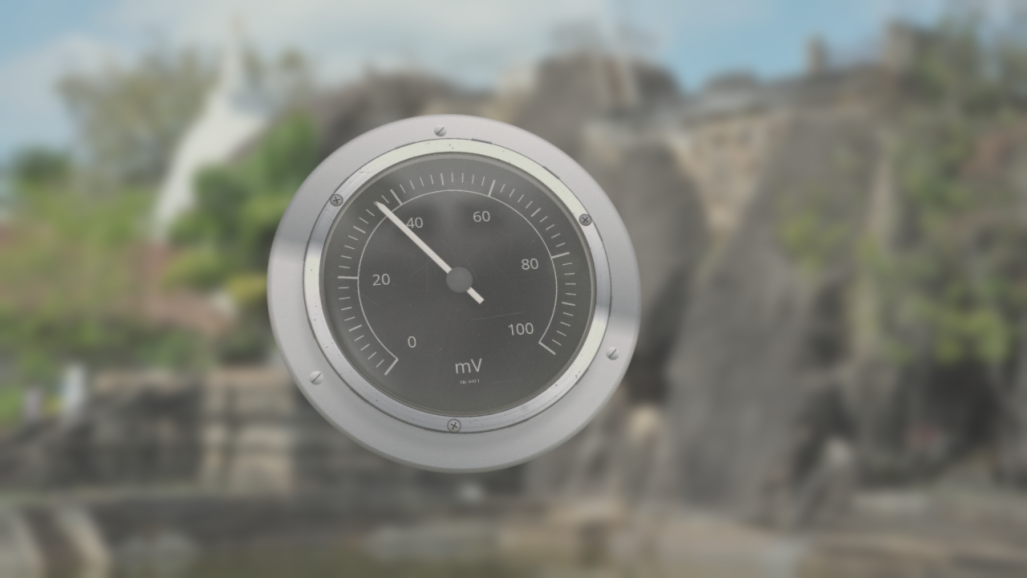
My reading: mV 36
